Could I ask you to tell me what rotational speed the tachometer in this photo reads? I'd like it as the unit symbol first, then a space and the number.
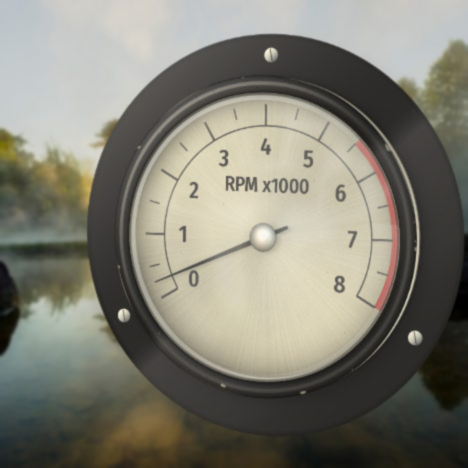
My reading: rpm 250
